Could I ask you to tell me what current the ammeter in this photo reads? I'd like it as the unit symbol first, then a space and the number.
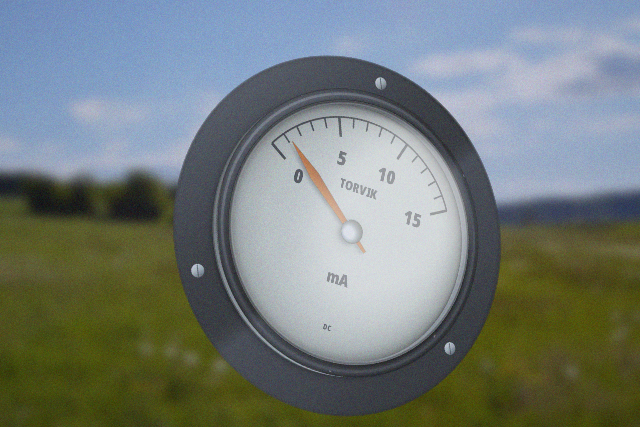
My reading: mA 1
